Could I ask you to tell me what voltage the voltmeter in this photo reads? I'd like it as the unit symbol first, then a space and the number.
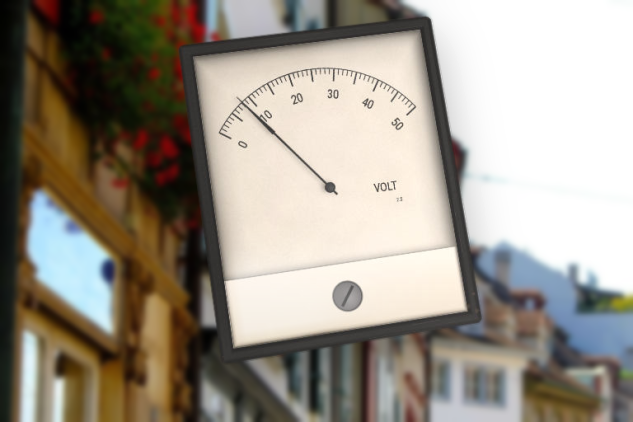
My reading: V 8
